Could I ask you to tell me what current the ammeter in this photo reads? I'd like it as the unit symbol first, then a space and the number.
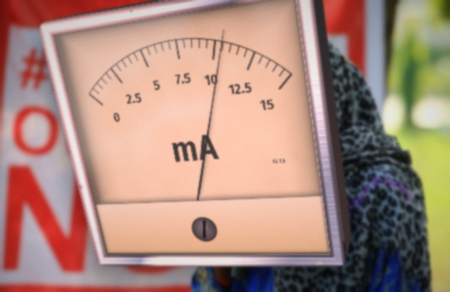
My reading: mA 10.5
